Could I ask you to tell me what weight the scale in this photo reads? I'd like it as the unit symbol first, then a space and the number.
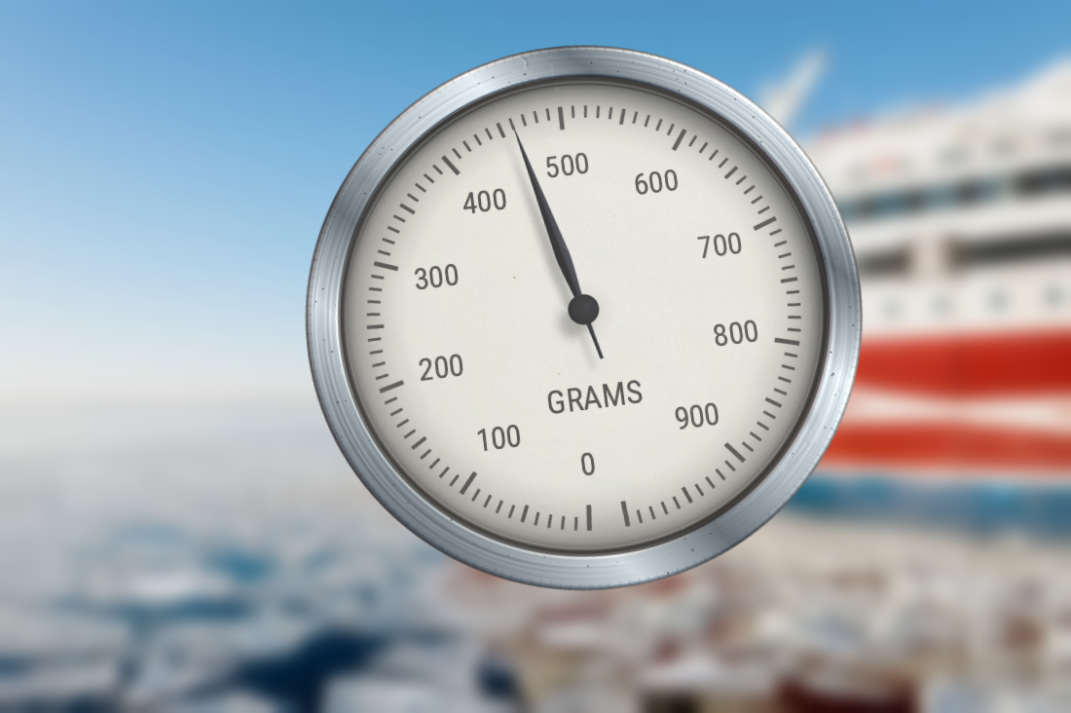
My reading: g 460
